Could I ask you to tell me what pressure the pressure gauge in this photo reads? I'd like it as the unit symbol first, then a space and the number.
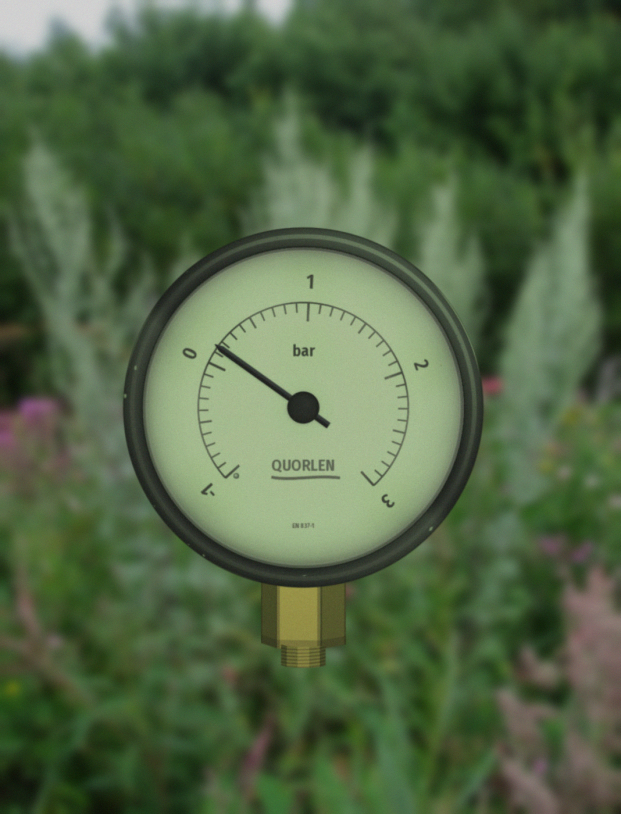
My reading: bar 0.15
